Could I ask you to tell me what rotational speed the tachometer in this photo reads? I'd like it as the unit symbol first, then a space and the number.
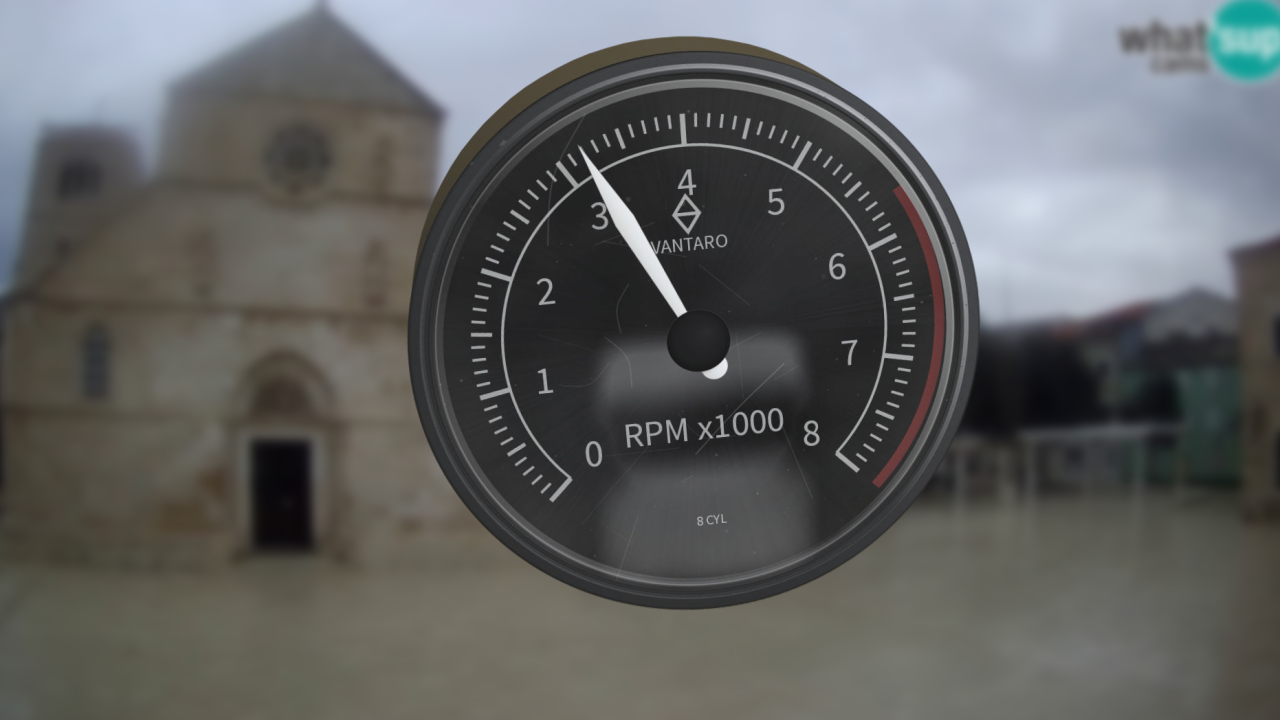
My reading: rpm 3200
